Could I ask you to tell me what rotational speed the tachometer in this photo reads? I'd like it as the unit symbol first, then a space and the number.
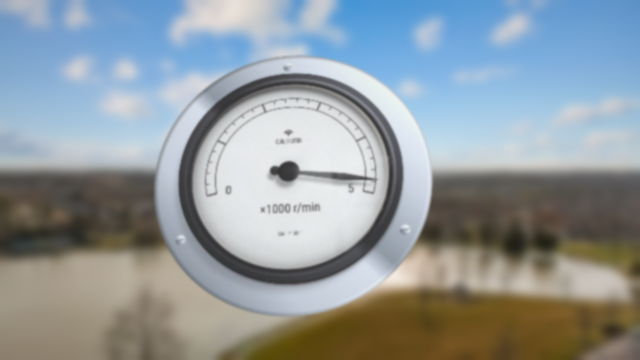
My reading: rpm 4800
